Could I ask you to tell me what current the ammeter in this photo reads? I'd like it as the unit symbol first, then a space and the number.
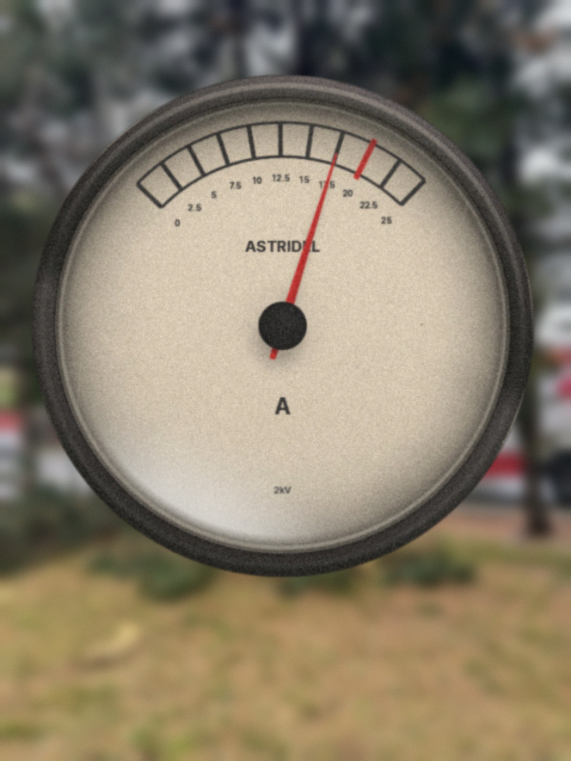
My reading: A 17.5
